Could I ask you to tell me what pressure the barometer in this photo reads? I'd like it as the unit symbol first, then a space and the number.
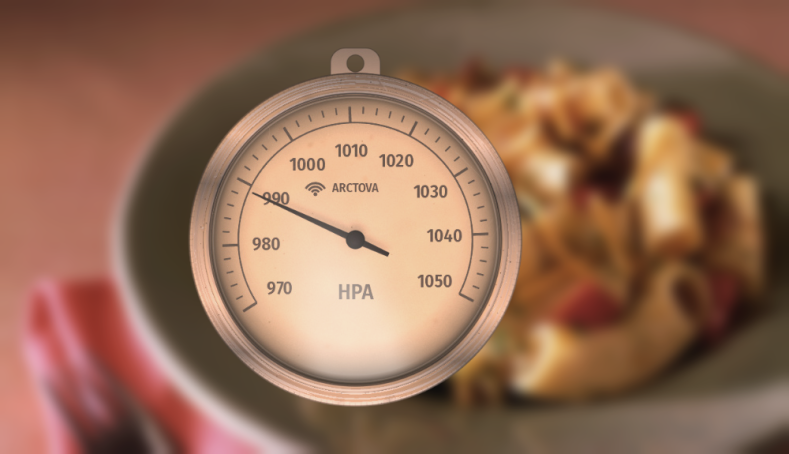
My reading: hPa 989
